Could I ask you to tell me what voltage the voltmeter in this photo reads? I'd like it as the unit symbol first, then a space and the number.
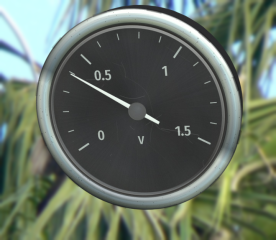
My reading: V 0.4
